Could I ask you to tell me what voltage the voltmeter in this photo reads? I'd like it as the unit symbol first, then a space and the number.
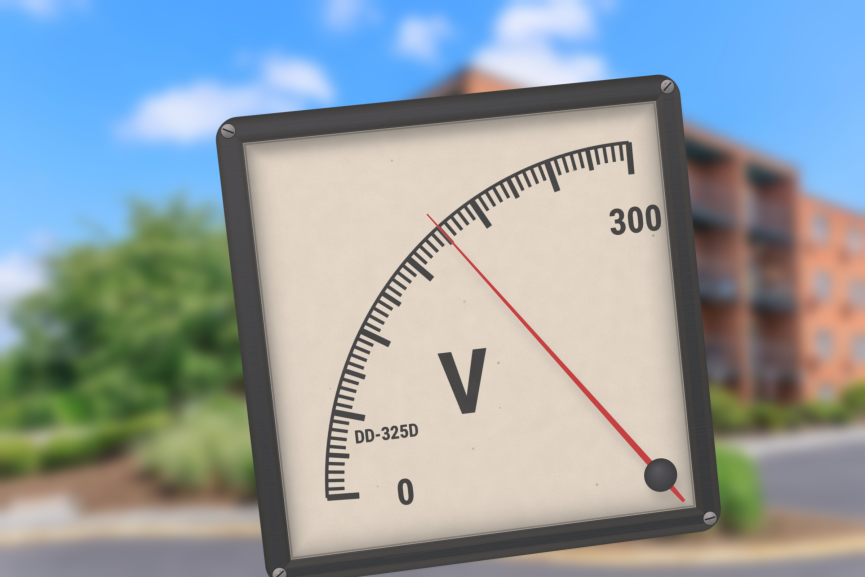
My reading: V 175
